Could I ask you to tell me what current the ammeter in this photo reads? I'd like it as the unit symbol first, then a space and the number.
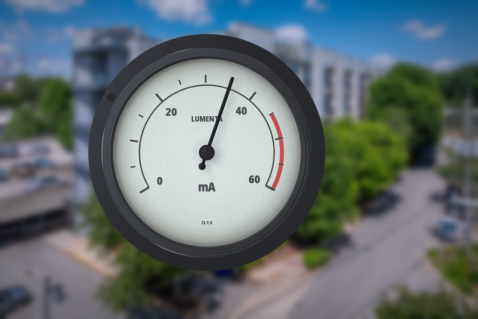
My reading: mA 35
